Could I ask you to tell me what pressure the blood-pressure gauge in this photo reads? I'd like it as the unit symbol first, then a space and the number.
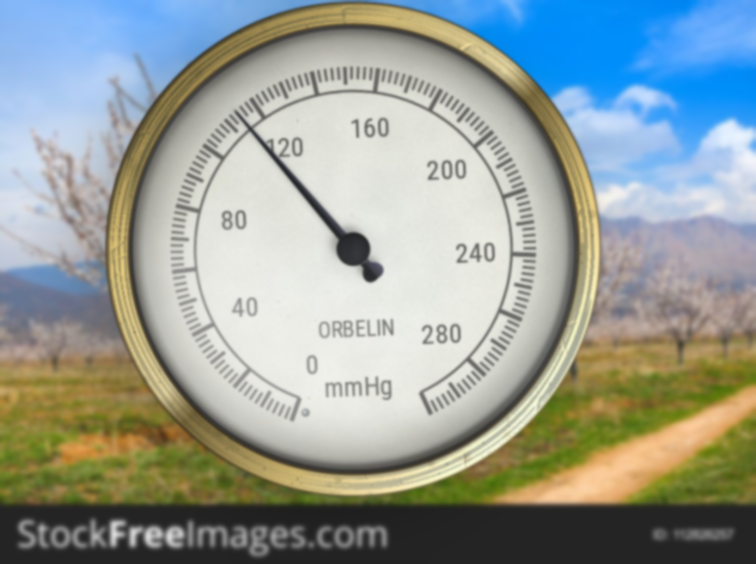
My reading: mmHg 114
